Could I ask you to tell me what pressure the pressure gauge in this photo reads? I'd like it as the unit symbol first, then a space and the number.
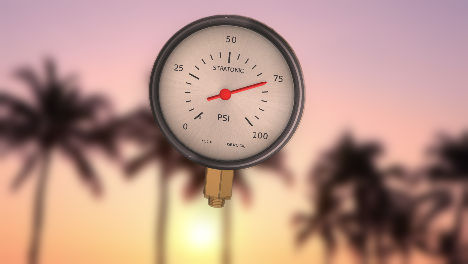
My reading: psi 75
